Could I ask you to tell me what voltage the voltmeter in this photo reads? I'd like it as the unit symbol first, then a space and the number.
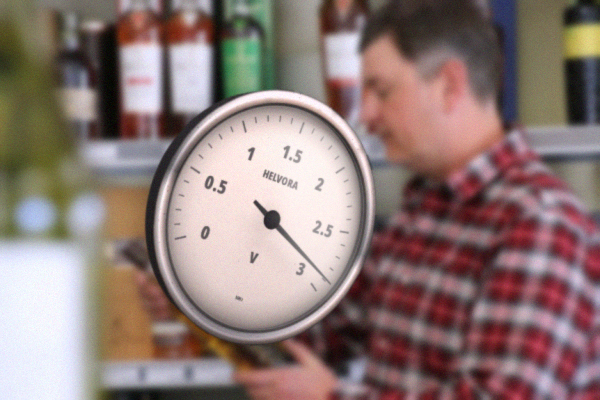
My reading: V 2.9
